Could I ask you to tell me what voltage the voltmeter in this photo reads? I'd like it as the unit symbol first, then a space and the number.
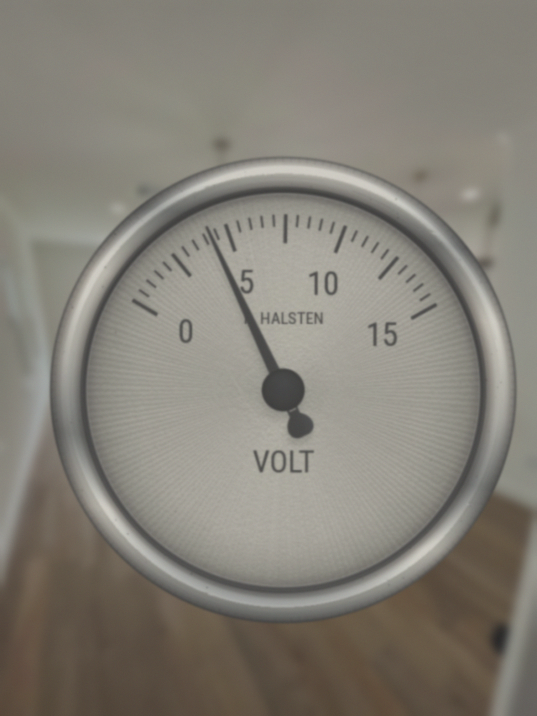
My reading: V 4.25
